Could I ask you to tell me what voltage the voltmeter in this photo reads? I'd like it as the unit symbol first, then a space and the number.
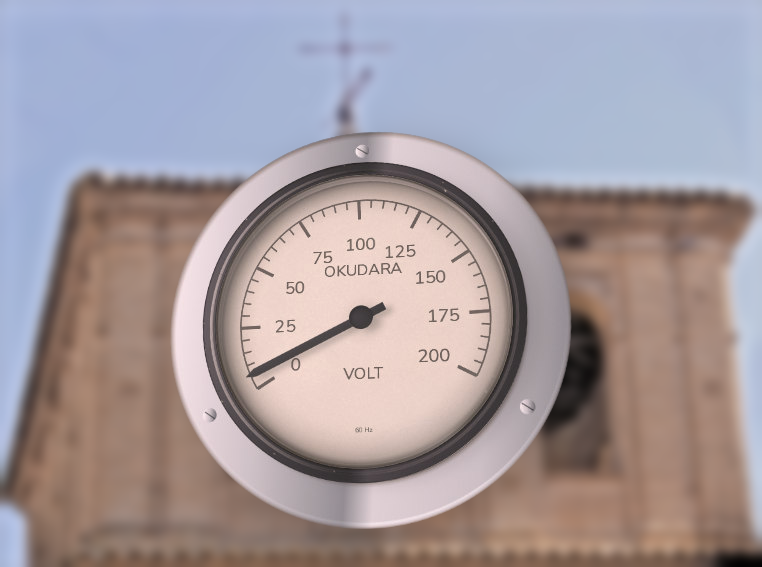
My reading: V 5
